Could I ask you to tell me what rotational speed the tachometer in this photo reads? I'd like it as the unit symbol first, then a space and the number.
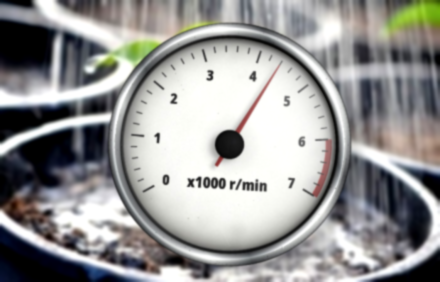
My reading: rpm 4400
